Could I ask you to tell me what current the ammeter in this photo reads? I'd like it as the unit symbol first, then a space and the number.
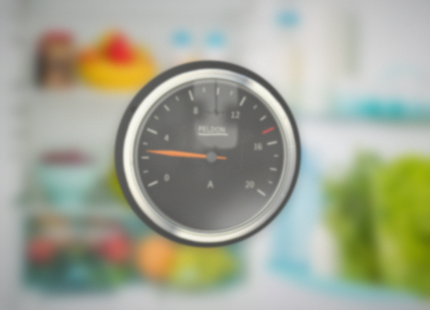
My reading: A 2.5
